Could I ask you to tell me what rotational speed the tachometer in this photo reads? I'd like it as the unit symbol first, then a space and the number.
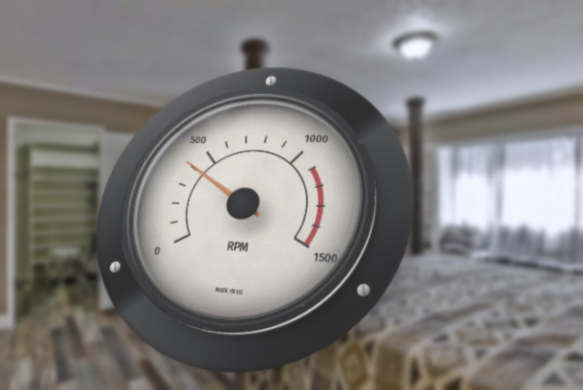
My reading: rpm 400
